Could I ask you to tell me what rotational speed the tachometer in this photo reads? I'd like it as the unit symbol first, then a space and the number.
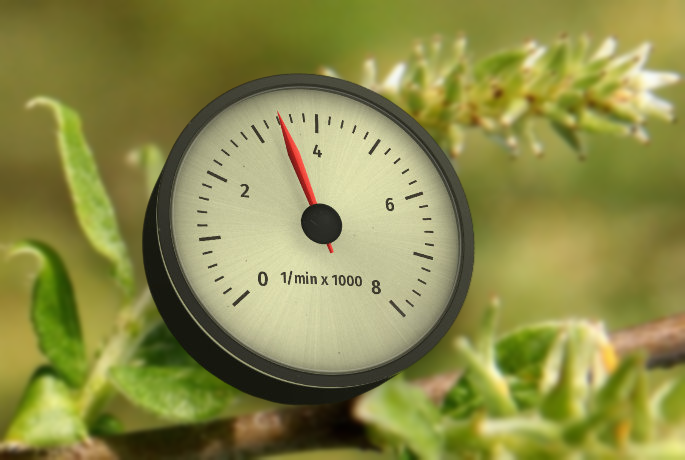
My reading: rpm 3400
